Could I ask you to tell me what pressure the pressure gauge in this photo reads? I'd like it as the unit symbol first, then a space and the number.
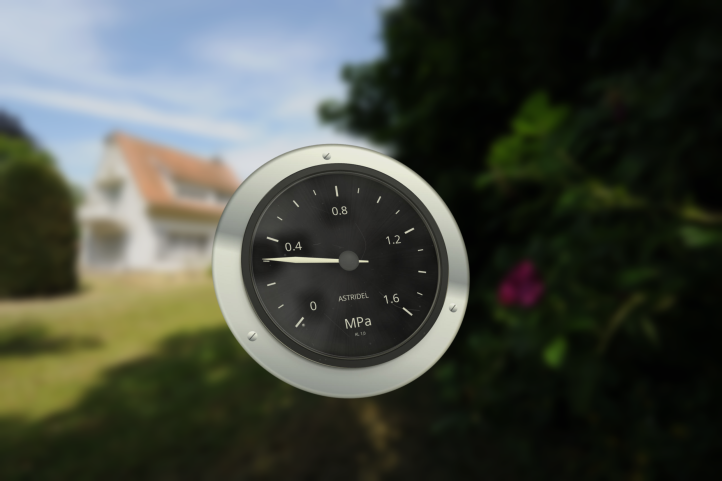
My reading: MPa 0.3
